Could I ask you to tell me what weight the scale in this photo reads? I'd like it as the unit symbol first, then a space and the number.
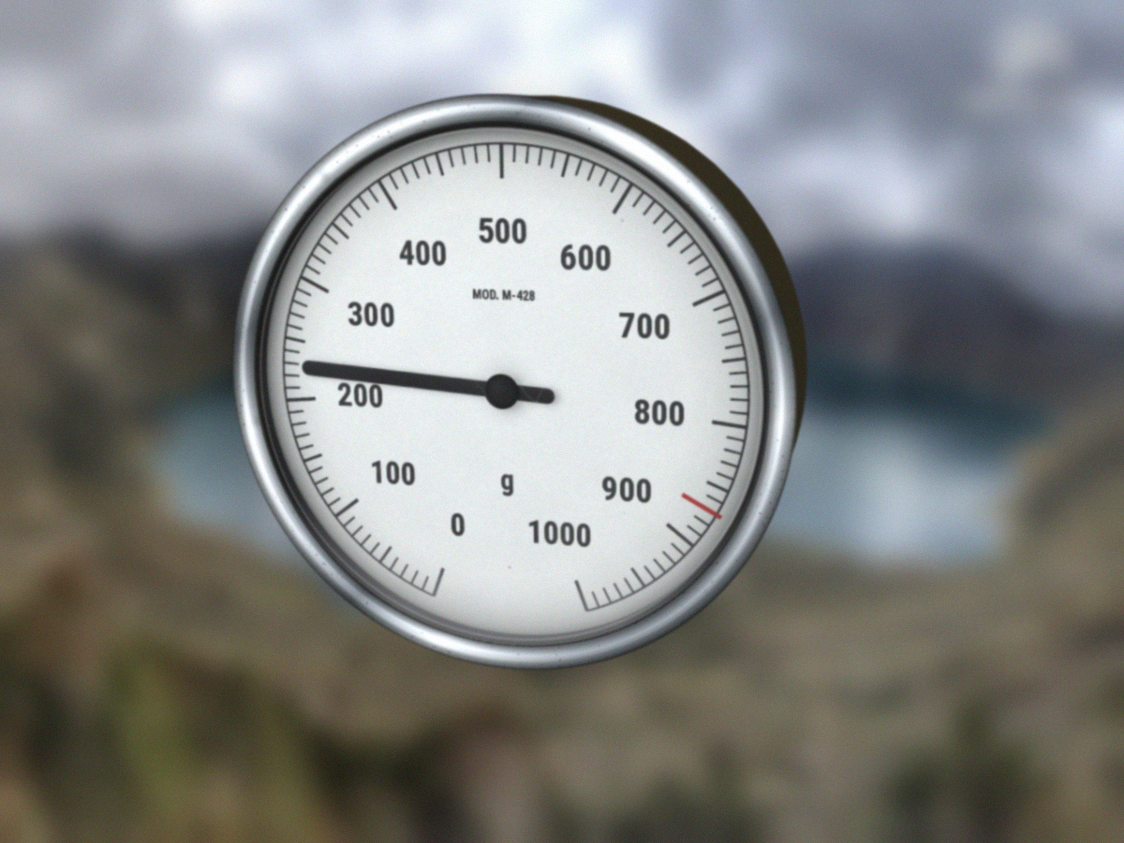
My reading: g 230
